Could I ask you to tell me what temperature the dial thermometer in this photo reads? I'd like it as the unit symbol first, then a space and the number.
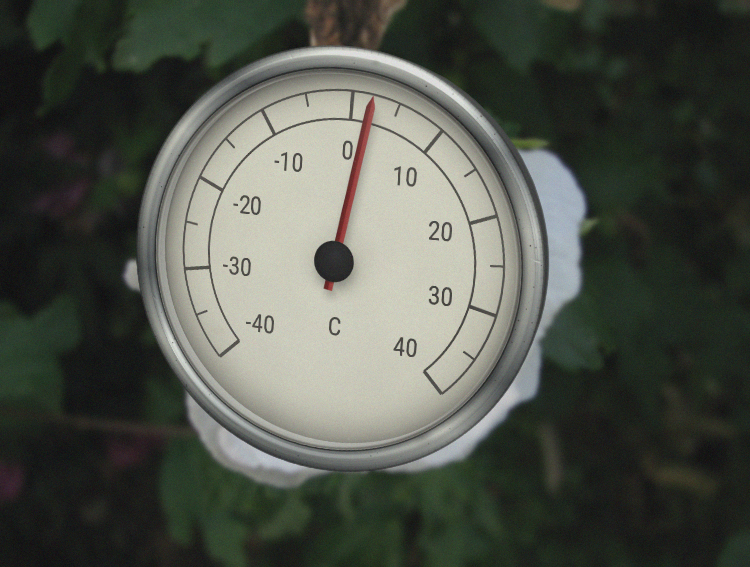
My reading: °C 2.5
